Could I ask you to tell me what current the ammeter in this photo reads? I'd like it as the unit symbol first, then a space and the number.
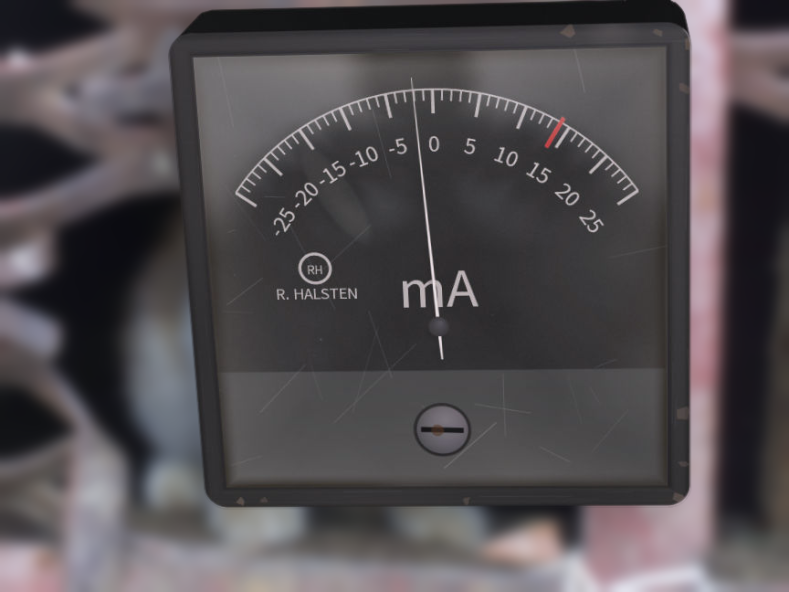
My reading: mA -2
